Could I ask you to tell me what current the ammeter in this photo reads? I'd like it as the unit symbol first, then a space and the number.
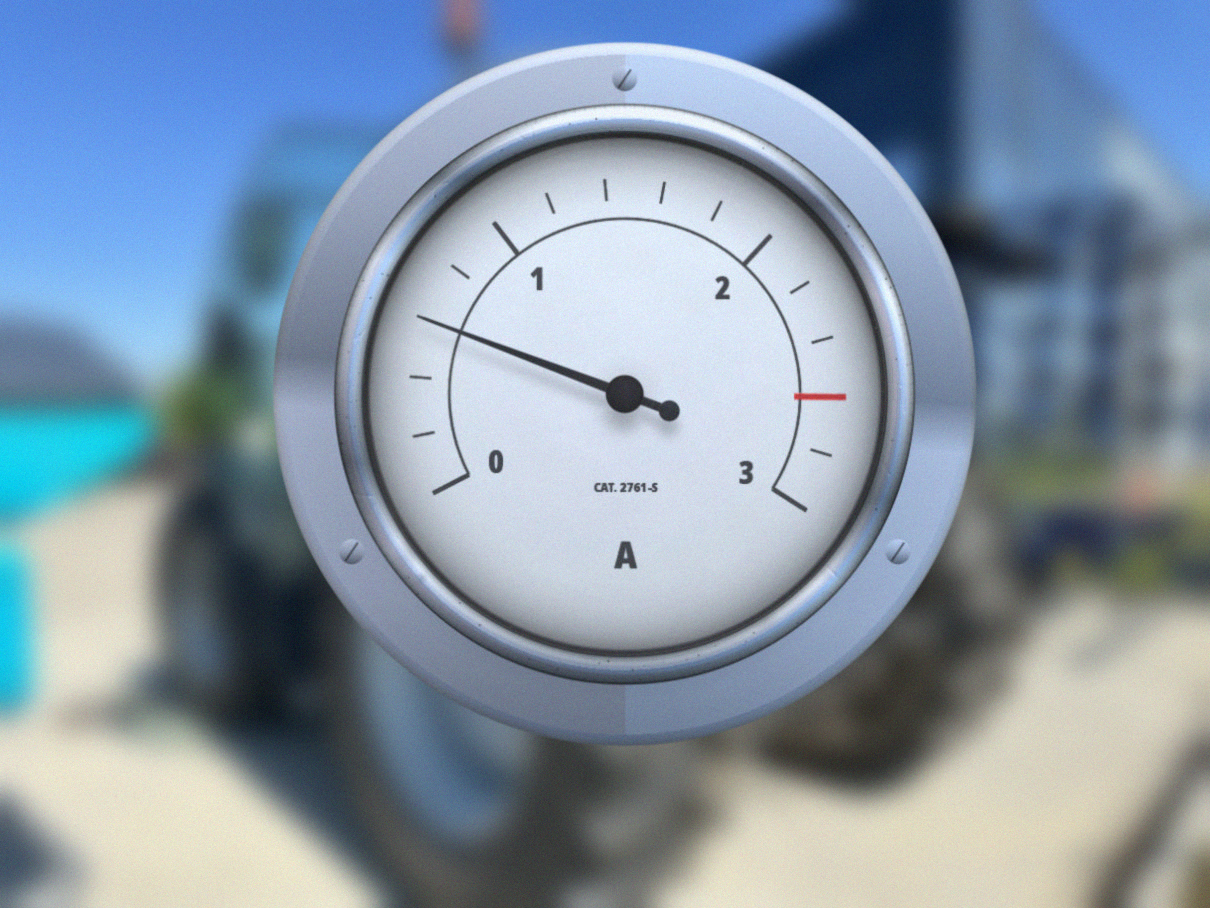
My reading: A 0.6
